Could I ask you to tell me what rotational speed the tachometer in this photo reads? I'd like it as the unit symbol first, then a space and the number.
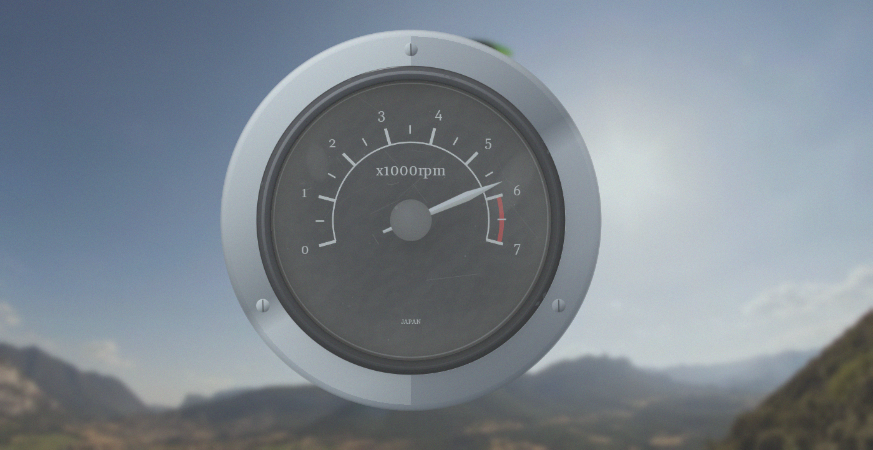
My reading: rpm 5750
